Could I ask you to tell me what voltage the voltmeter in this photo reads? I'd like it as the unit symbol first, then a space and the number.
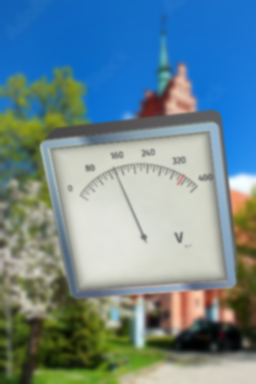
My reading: V 140
